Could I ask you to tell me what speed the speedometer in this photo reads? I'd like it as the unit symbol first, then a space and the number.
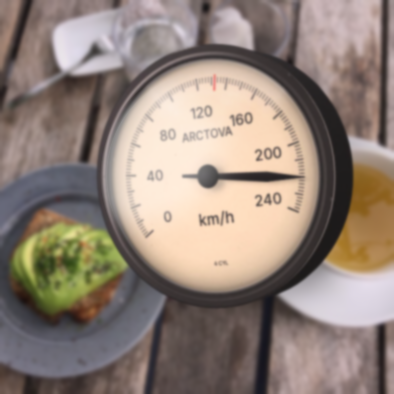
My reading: km/h 220
